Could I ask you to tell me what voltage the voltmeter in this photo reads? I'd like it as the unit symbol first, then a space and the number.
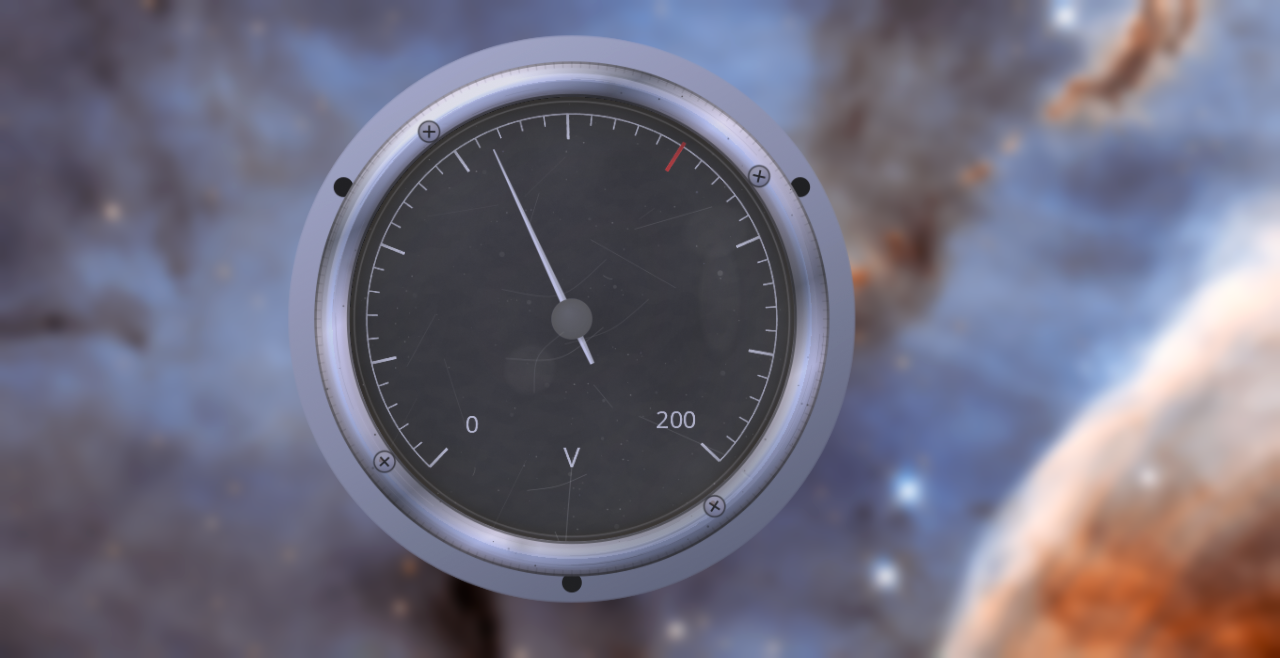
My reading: V 82.5
